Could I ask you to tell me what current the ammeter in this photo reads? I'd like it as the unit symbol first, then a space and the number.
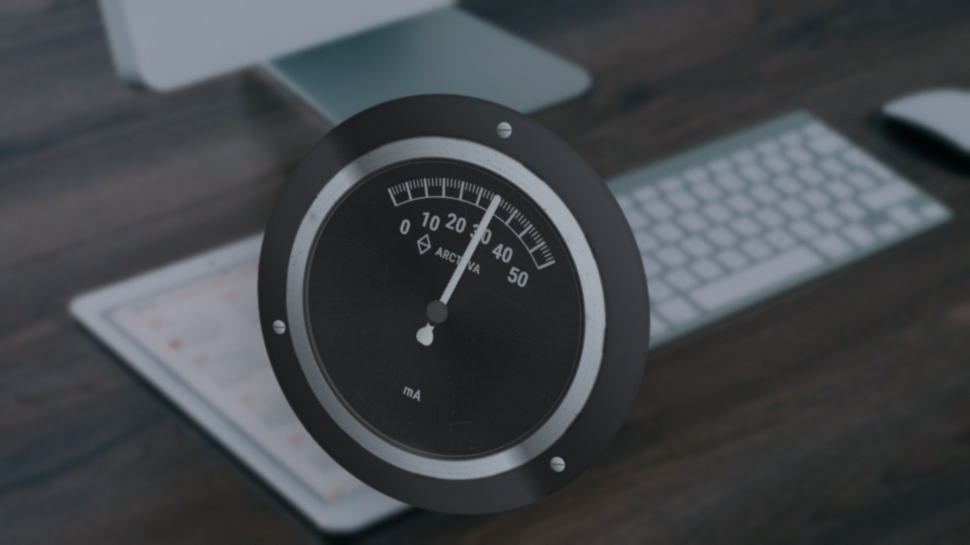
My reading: mA 30
